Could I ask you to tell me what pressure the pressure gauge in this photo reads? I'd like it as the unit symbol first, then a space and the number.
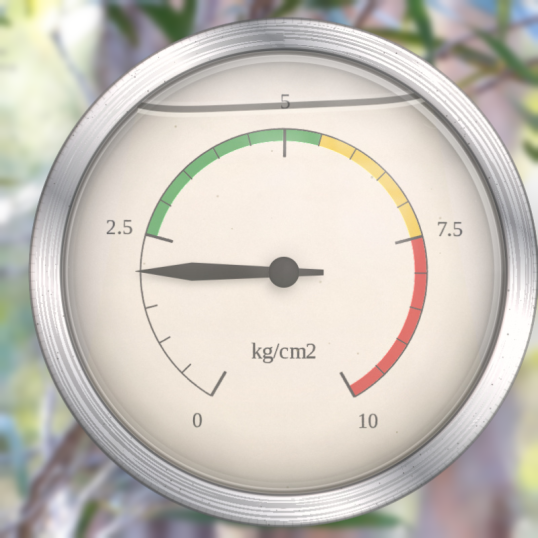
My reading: kg/cm² 2
